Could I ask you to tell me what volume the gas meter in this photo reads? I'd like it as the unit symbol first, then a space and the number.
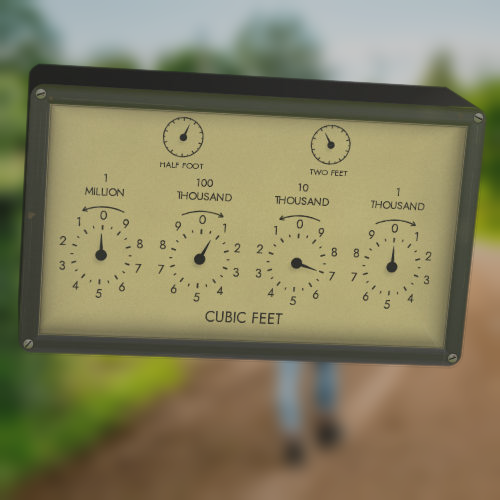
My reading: ft³ 7000
